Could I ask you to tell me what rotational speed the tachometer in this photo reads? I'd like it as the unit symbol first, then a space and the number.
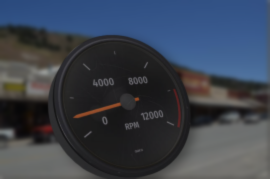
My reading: rpm 1000
